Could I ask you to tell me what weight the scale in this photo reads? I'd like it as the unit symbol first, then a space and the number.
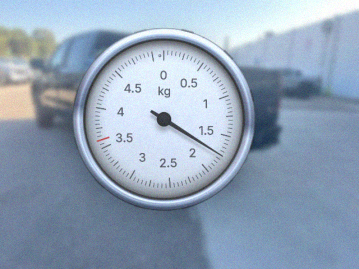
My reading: kg 1.75
